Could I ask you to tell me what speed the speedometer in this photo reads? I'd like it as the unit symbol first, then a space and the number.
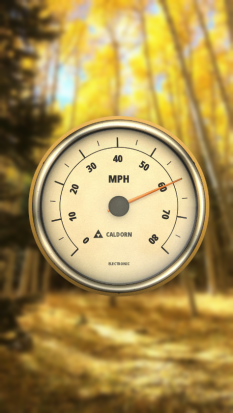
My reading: mph 60
